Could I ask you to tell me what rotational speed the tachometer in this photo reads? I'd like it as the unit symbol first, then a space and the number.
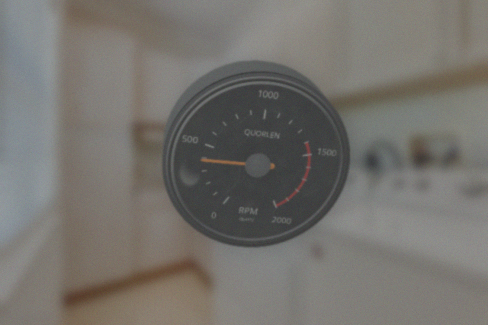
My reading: rpm 400
